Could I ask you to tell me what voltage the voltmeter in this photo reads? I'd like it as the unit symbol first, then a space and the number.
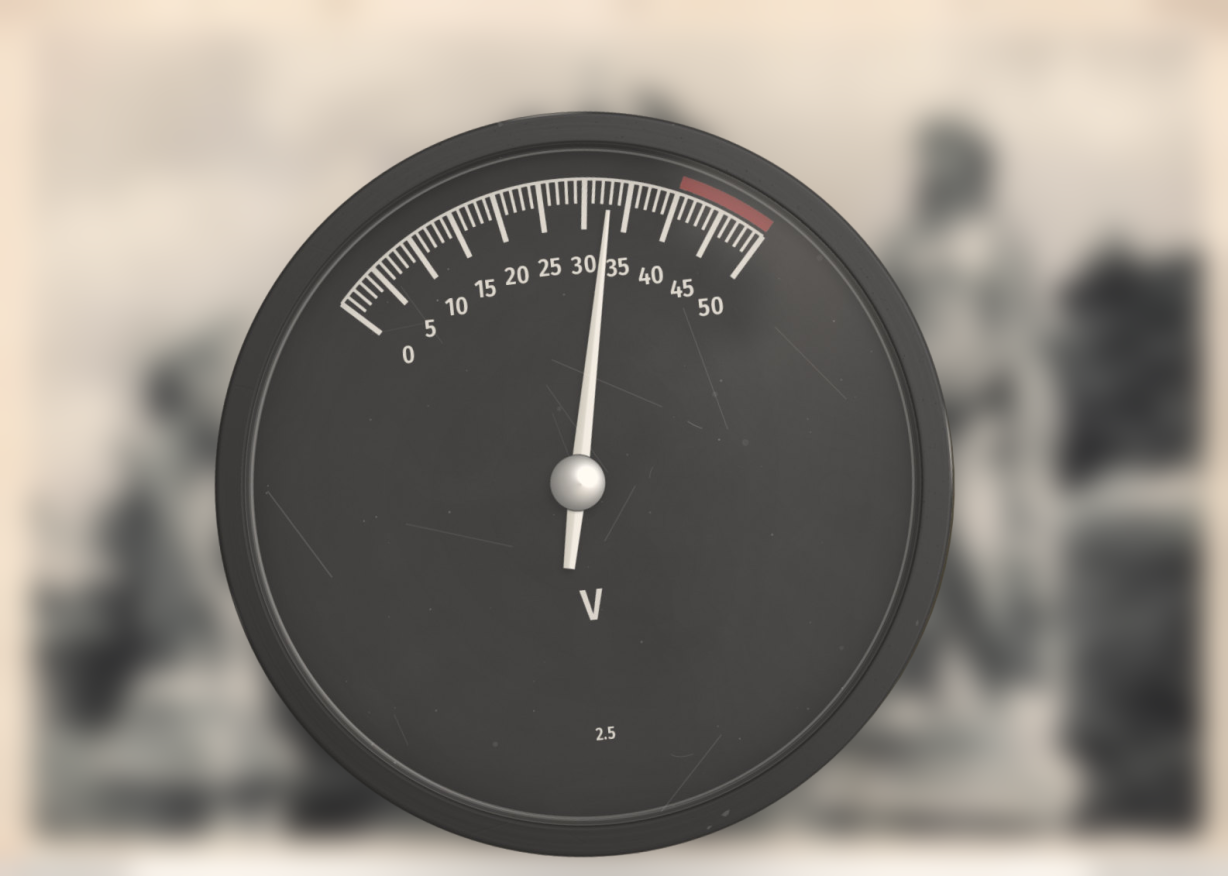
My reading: V 33
